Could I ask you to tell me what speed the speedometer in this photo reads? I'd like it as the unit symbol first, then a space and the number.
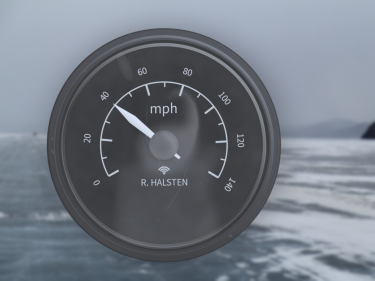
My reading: mph 40
